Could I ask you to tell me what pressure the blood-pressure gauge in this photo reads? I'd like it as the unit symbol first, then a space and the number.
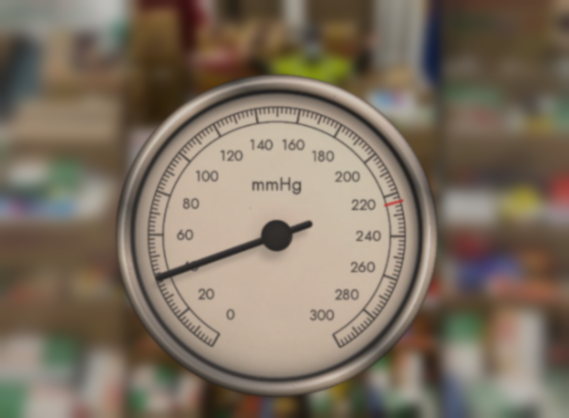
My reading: mmHg 40
